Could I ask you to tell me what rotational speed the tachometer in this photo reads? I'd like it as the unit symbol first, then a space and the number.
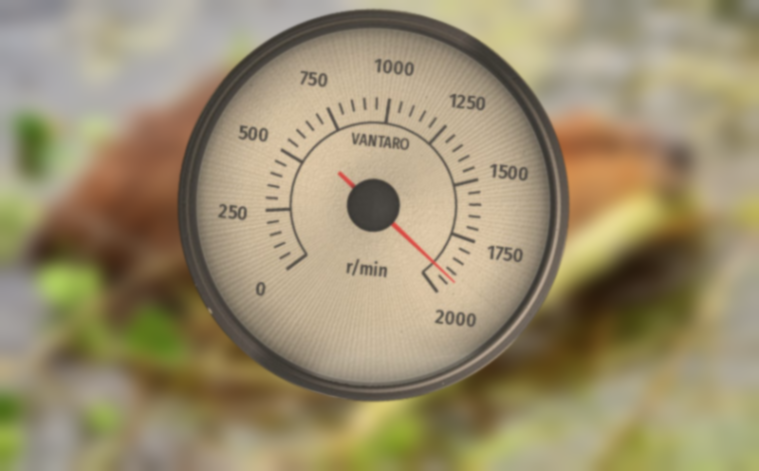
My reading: rpm 1925
